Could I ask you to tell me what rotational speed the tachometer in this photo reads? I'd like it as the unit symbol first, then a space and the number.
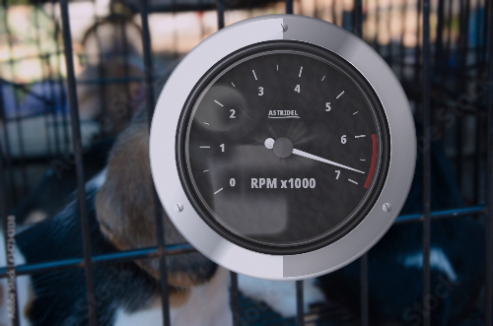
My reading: rpm 6750
